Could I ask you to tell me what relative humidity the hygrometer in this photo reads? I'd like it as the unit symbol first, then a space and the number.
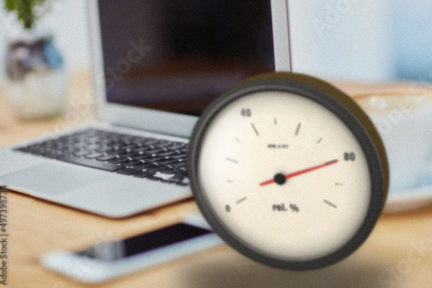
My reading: % 80
